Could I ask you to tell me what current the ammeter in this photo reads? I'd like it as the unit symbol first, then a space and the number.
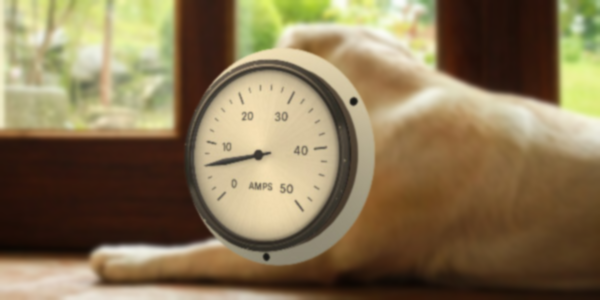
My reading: A 6
